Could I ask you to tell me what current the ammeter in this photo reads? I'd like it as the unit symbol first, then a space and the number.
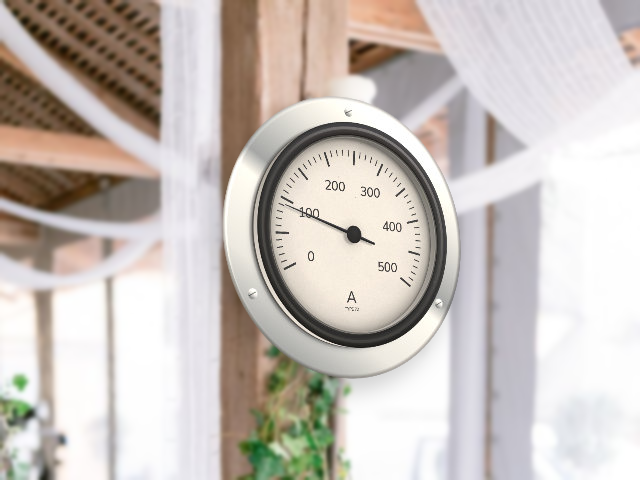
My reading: A 90
